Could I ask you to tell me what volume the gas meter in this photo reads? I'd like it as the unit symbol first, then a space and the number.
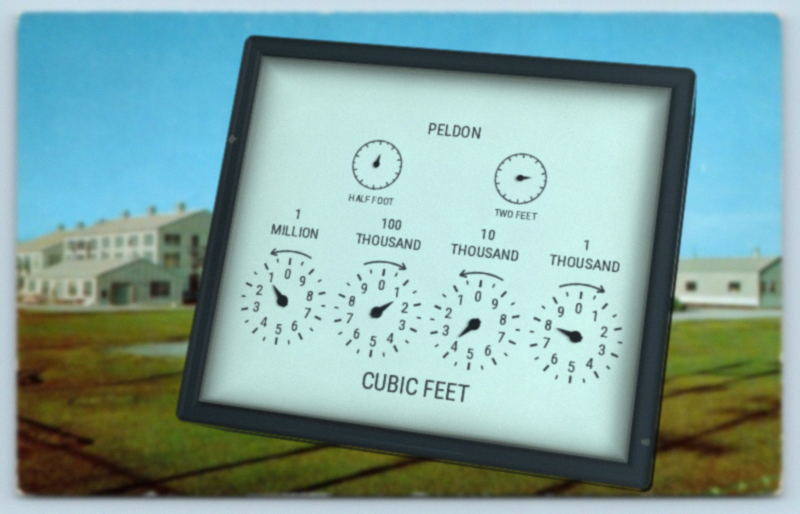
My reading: ft³ 113800
